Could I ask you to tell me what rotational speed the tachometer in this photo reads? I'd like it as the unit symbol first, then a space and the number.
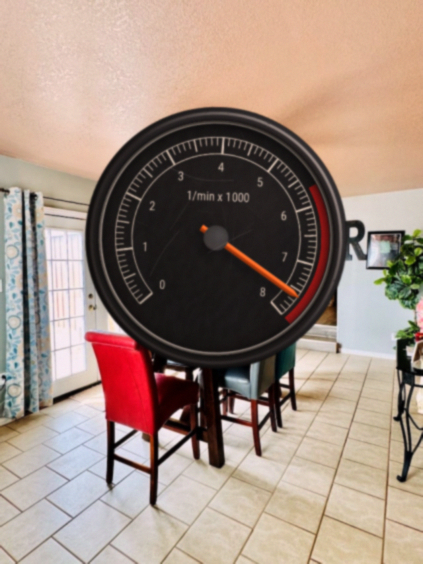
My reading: rpm 7600
